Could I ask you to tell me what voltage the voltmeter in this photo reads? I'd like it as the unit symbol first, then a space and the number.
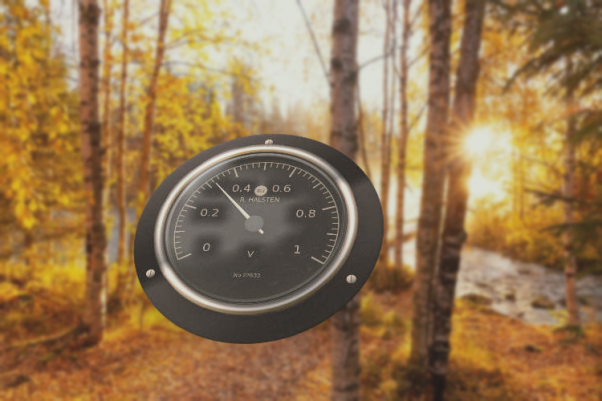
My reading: V 0.32
